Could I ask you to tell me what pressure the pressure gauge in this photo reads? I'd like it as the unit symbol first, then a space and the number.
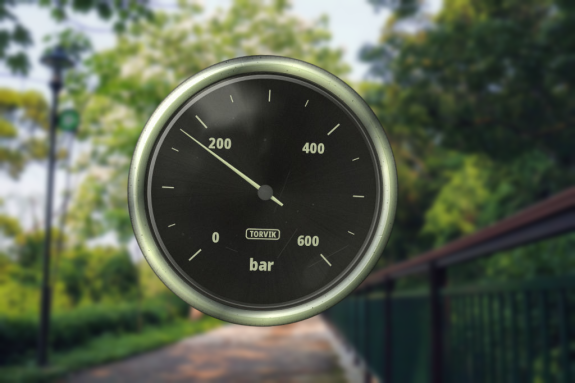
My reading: bar 175
